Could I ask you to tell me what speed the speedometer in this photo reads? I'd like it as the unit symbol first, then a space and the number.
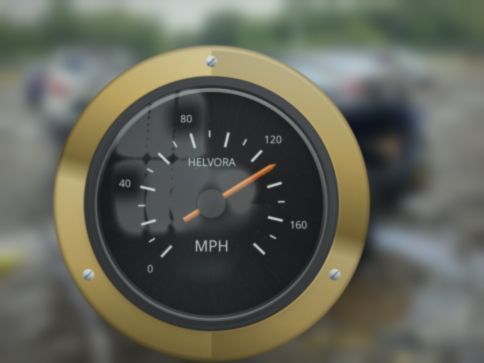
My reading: mph 130
